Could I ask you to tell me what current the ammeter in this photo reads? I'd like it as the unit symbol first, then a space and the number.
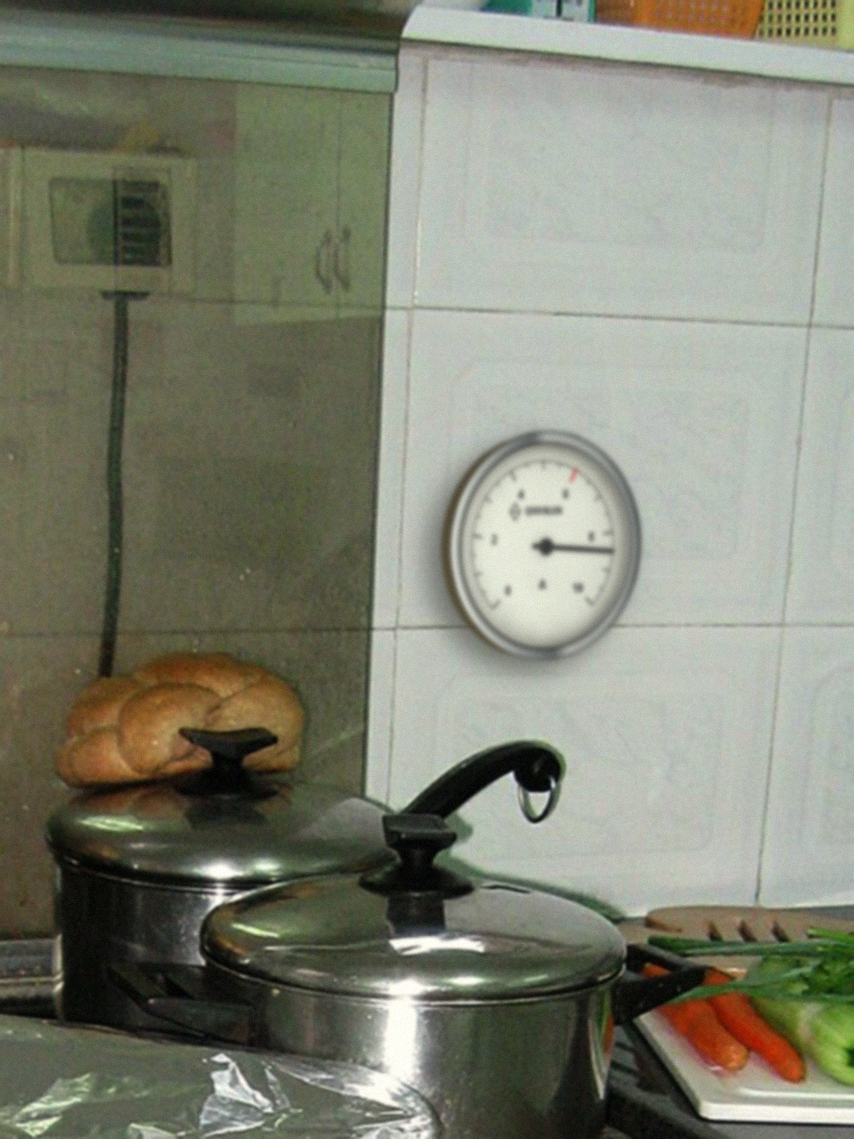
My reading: A 8.5
